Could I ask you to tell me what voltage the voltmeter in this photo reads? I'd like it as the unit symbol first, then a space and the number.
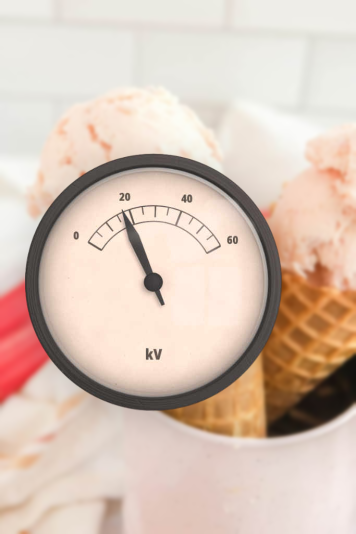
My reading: kV 17.5
